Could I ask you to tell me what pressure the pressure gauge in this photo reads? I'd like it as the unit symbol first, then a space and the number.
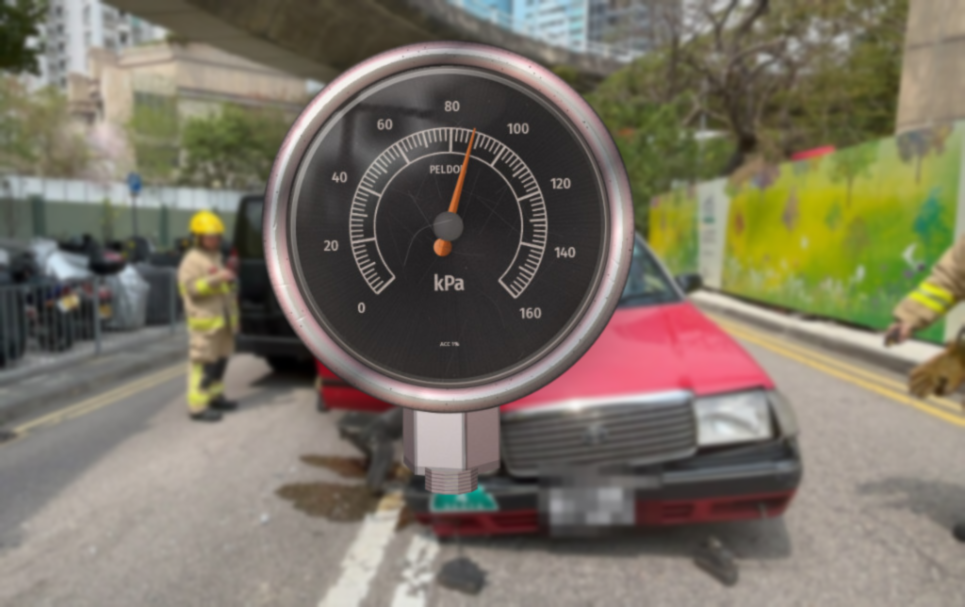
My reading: kPa 88
